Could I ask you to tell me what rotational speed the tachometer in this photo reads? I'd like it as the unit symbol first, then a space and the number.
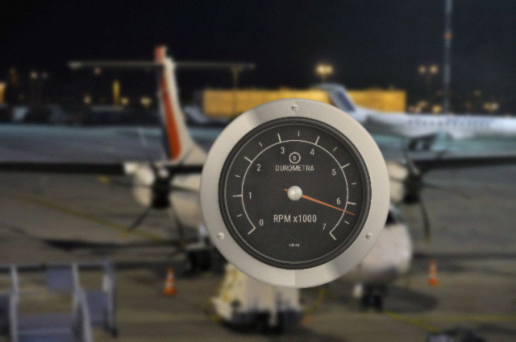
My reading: rpm 6250
